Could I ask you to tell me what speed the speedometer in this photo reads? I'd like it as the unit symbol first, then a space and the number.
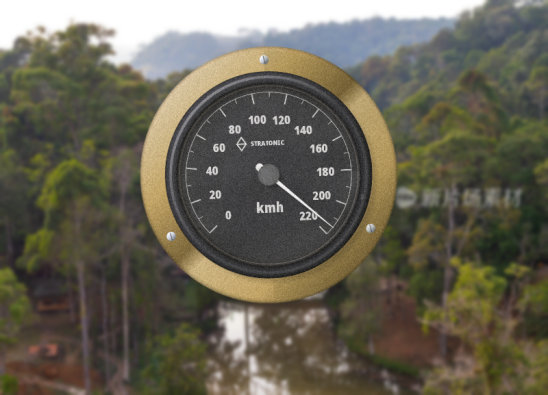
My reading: km/h 215
